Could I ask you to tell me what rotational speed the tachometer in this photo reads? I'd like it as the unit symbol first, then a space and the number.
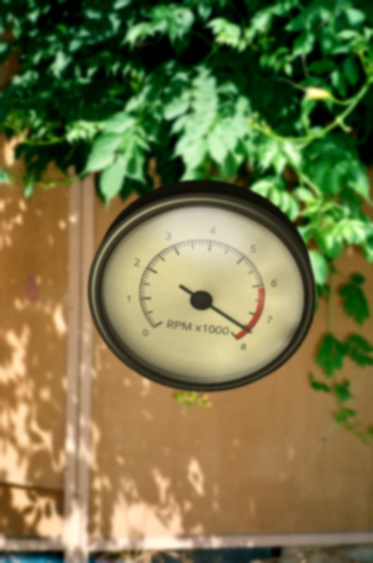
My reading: rpm 7500
